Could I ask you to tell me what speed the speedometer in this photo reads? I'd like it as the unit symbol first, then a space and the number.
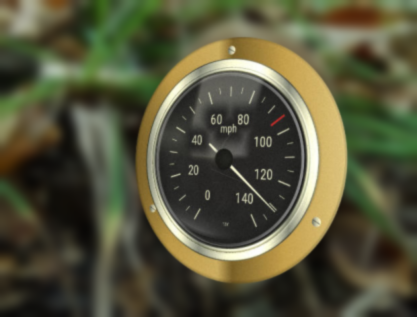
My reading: mph 130
